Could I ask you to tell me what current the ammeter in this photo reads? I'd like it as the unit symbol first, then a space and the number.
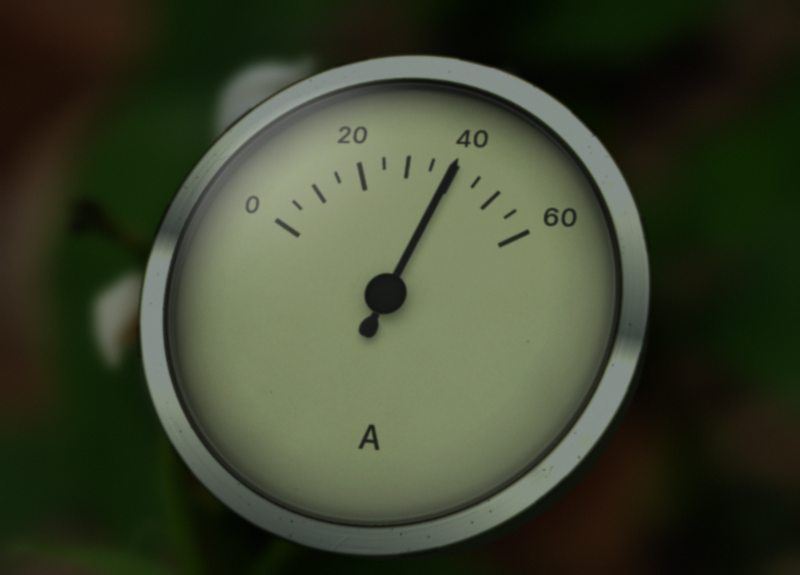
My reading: A 40
